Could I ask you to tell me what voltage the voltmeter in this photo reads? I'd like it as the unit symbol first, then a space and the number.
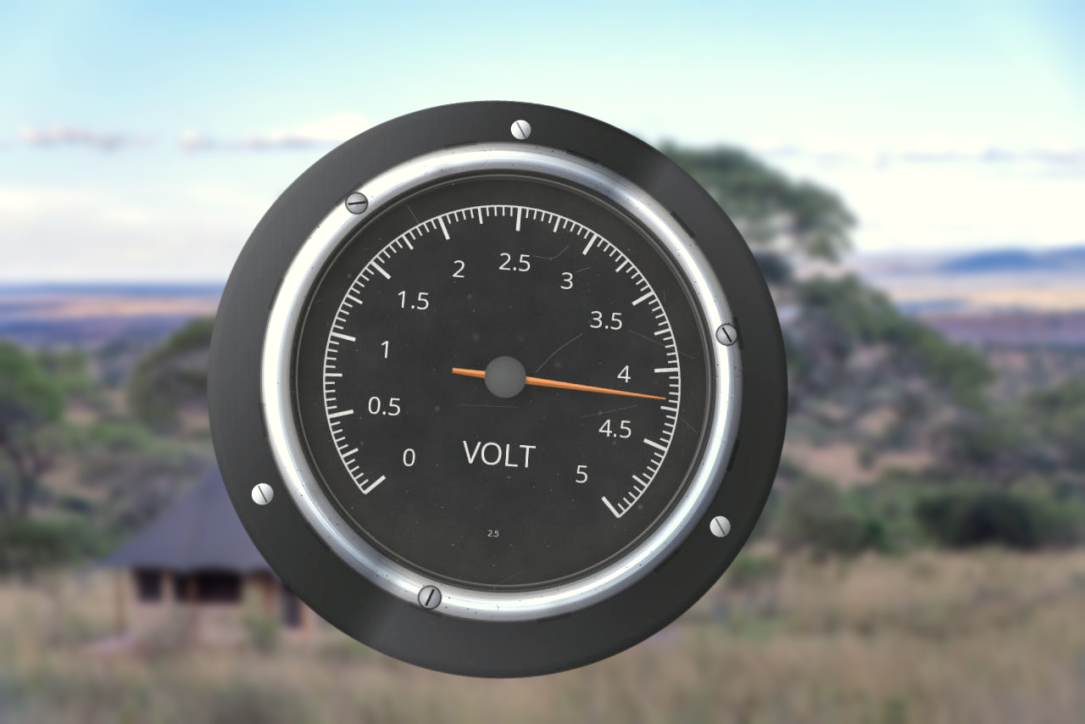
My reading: V 4.2
